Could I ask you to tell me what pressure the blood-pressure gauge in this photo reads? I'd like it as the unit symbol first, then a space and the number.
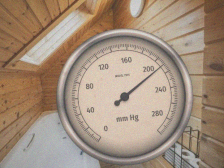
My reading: mmHg 210
